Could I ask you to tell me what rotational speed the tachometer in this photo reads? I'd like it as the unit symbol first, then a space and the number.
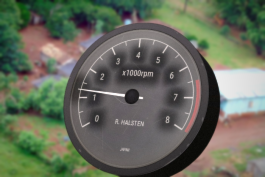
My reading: rpm 1250
